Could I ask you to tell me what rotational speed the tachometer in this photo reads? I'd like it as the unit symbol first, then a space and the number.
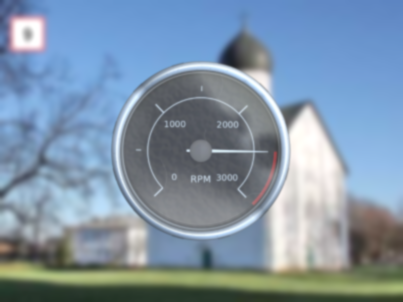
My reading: rpm 2500
